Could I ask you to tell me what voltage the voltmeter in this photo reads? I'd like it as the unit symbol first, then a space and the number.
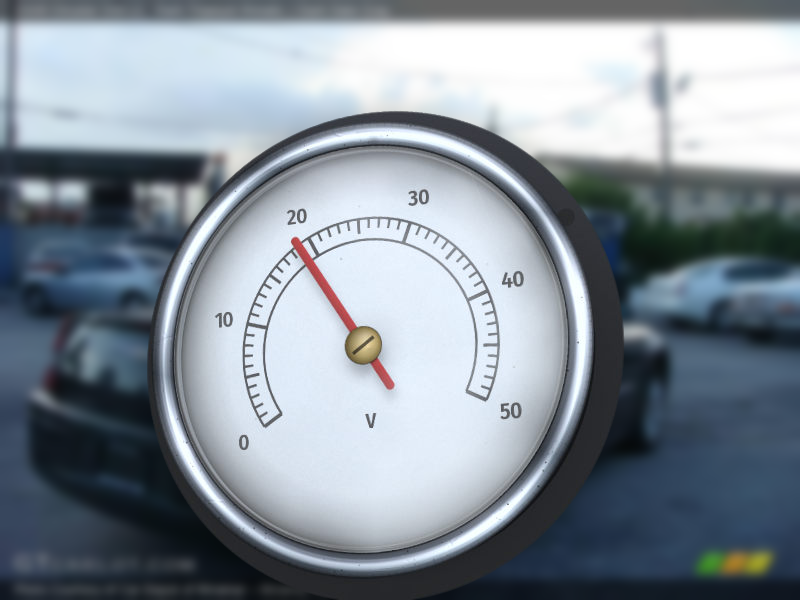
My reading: V 19
